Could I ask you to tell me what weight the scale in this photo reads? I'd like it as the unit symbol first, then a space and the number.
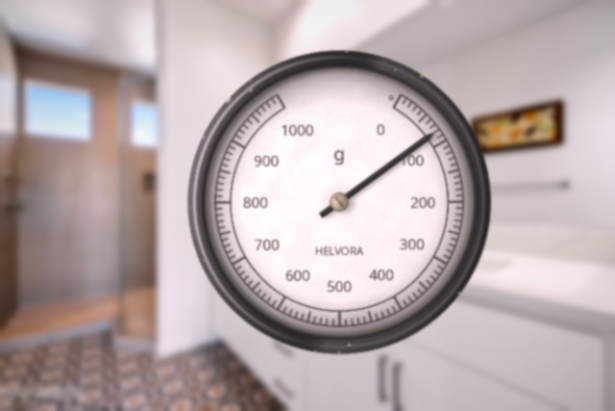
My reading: g 80
